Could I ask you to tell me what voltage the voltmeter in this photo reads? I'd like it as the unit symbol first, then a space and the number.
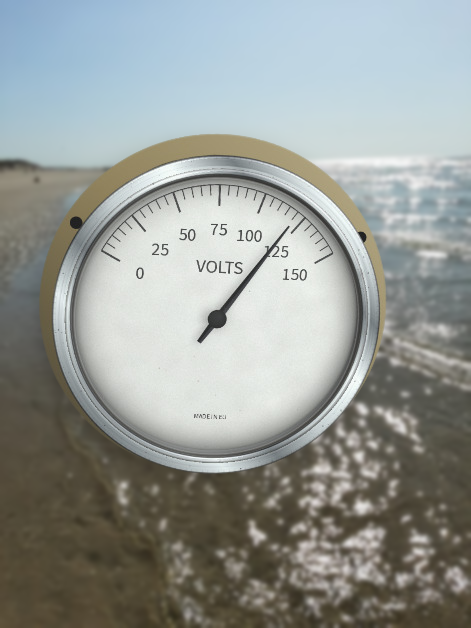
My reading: V 120
